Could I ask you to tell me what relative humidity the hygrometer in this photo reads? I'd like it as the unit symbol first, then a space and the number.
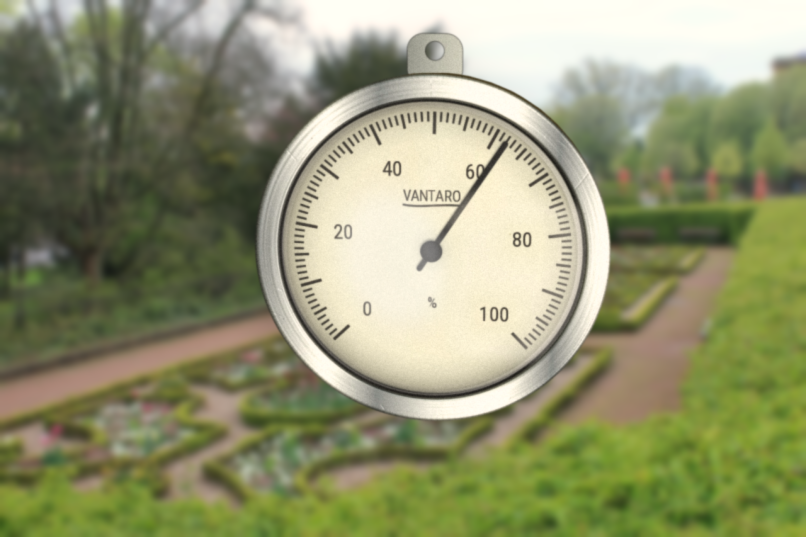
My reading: % 62
